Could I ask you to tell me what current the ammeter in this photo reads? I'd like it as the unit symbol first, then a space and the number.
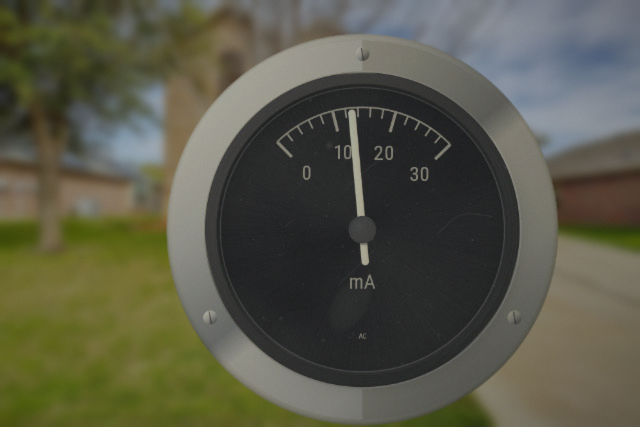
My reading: mA 13
